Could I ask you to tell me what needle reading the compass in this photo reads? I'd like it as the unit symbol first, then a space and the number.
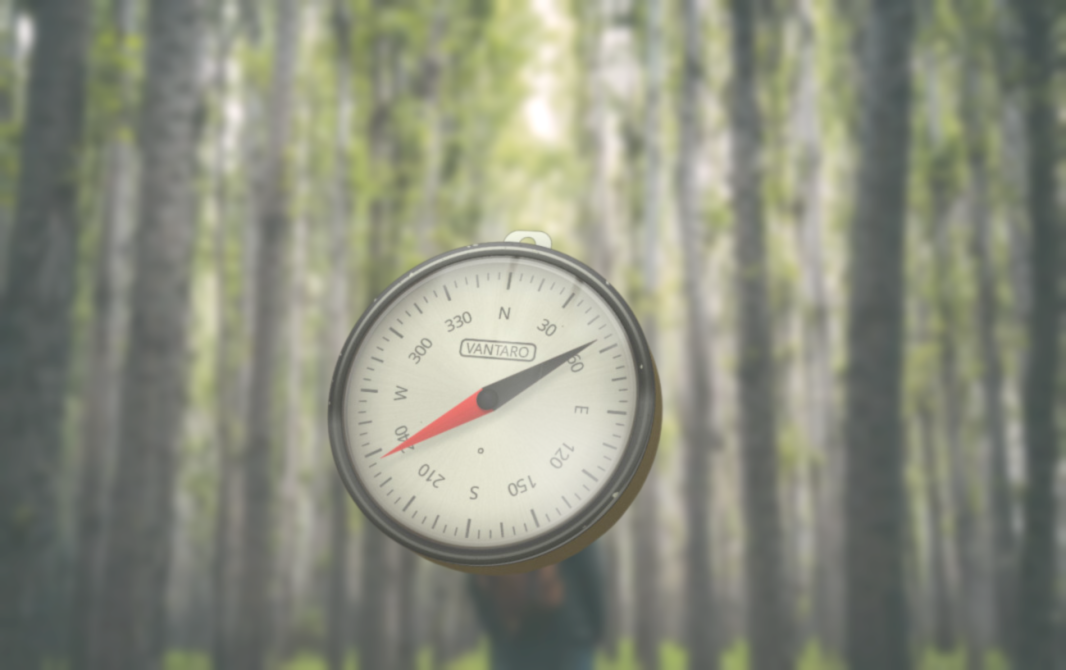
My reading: ° 235
